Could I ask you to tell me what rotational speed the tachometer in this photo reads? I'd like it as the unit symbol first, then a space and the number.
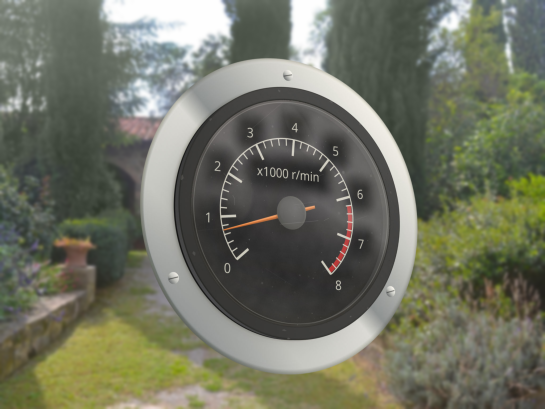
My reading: rpm 700
